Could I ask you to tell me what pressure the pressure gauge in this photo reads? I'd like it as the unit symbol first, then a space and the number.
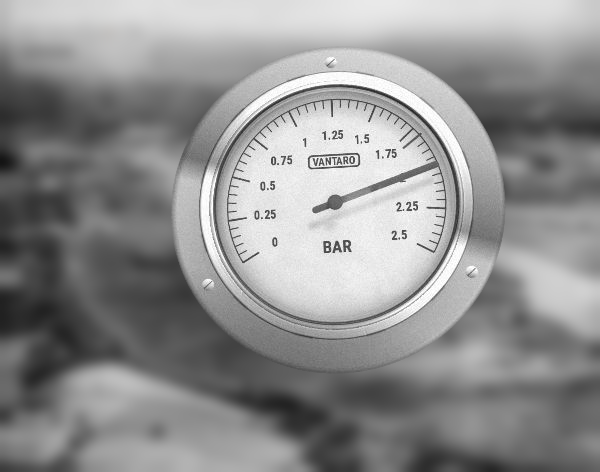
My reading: bar 2
